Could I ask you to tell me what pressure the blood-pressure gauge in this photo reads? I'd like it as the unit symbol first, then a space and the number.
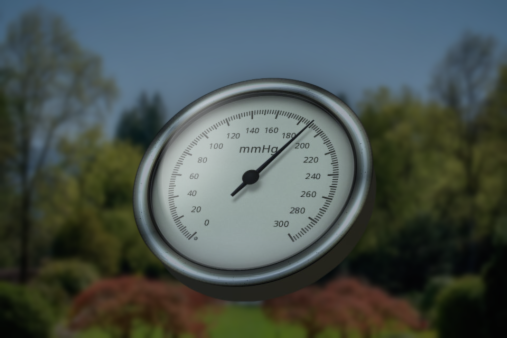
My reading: mmHg 190
